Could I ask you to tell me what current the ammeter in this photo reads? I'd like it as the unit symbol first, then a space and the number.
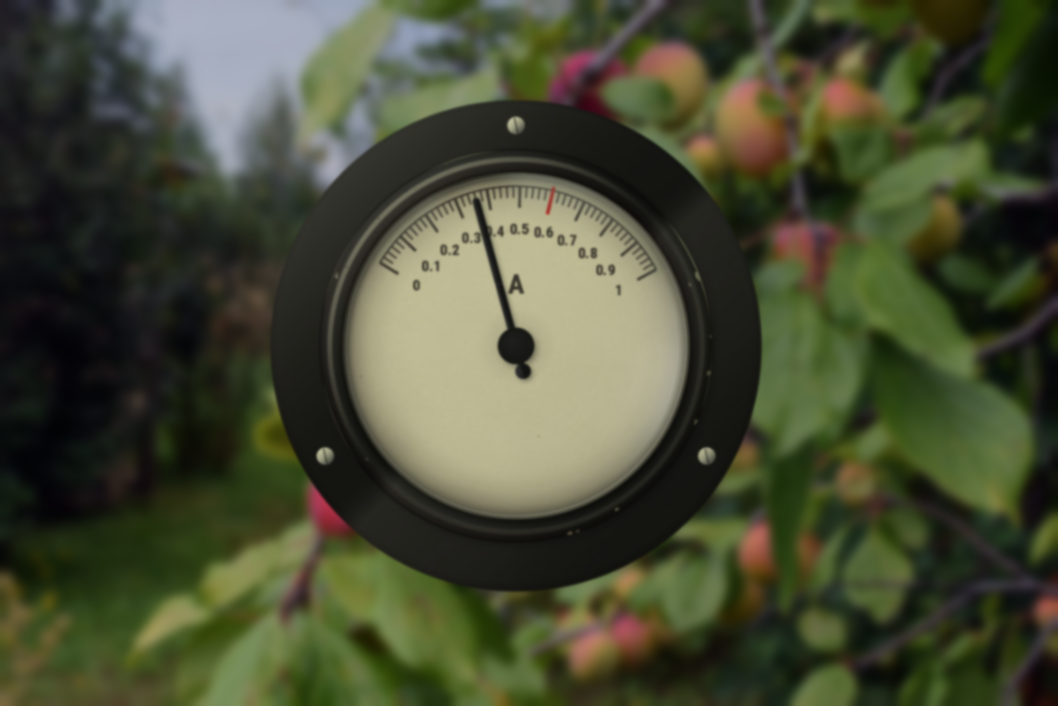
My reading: A 0.36
